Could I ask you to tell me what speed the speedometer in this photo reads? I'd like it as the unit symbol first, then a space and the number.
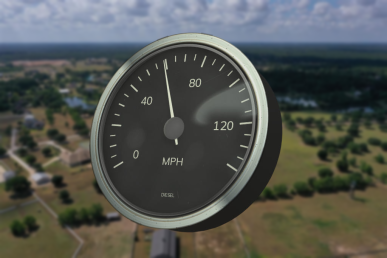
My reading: mph 60
